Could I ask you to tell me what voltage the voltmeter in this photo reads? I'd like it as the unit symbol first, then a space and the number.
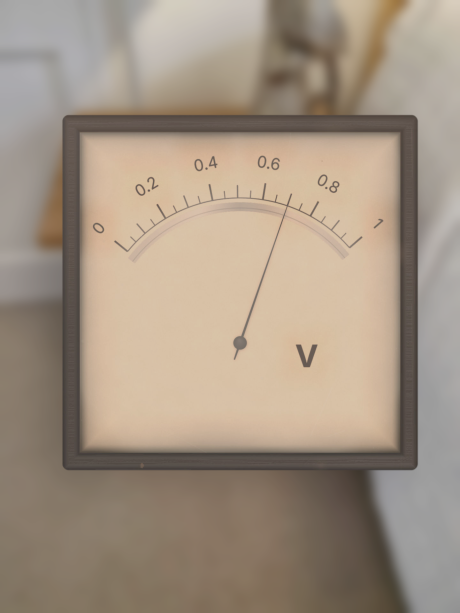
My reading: V 0.7
